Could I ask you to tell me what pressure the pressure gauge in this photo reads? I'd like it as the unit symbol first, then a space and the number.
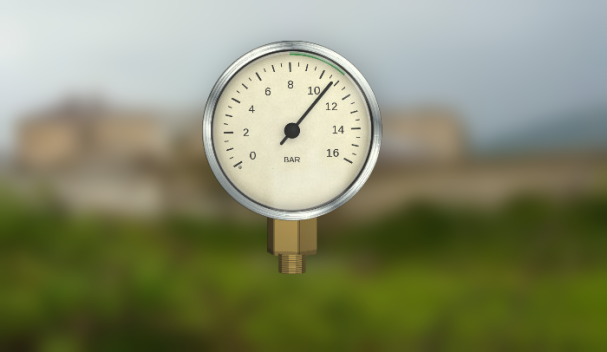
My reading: bar 10.75
